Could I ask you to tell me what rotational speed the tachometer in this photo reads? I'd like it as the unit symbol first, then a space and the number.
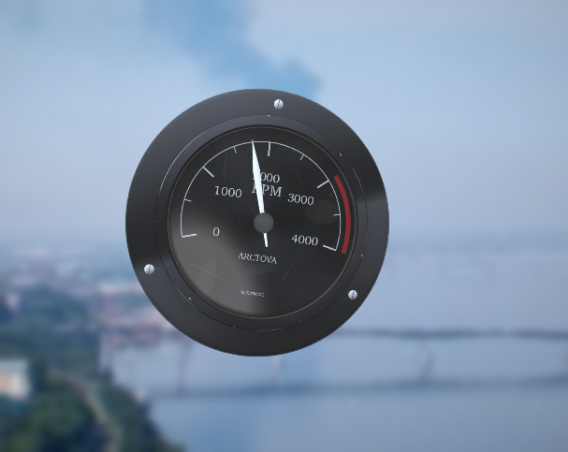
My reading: rpm 1750
